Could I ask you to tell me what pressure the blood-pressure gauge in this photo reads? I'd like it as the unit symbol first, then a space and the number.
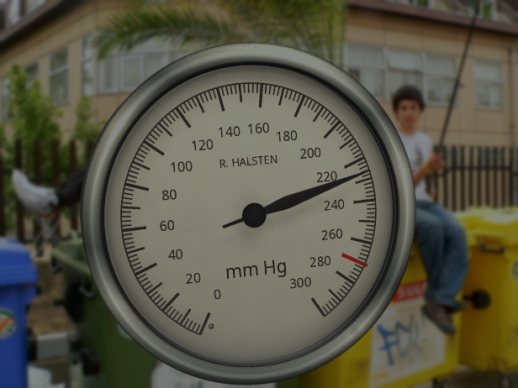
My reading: mmHg 226
